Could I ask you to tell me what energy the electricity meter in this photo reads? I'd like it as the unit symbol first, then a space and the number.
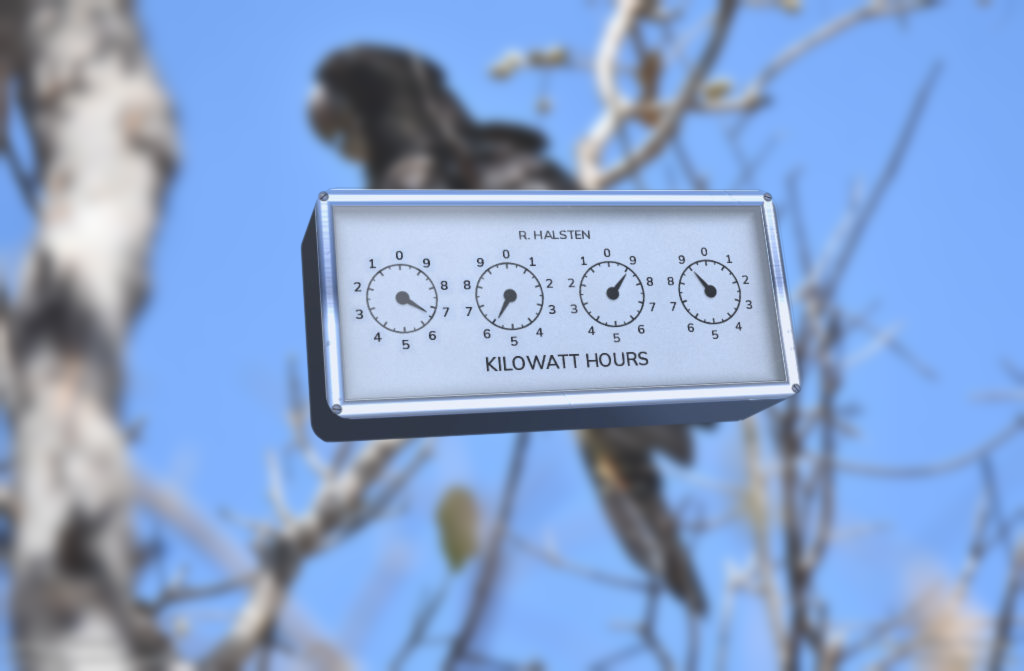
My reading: kWh 6589
